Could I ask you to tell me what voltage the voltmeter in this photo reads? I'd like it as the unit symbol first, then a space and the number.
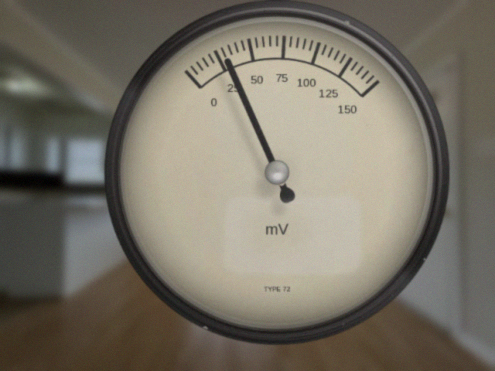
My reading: mV 30
